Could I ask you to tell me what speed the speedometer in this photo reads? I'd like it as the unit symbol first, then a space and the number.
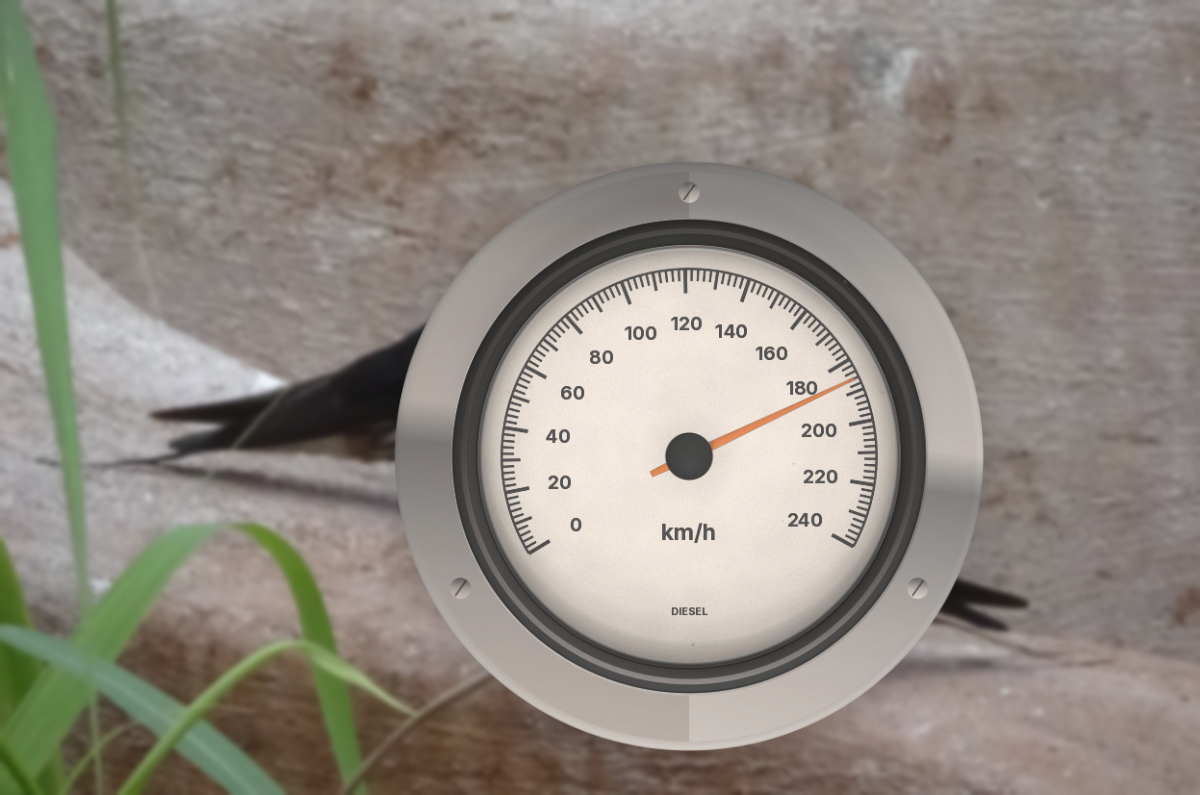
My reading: km/h 186
